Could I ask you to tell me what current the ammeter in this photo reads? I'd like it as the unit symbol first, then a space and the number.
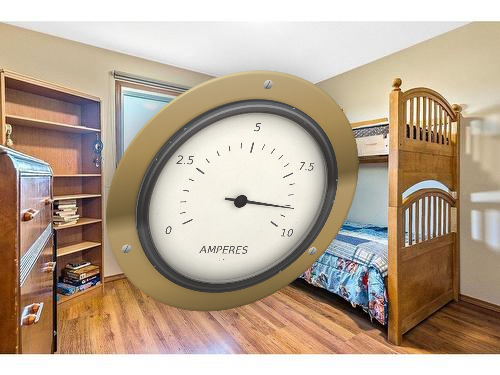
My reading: A 9
